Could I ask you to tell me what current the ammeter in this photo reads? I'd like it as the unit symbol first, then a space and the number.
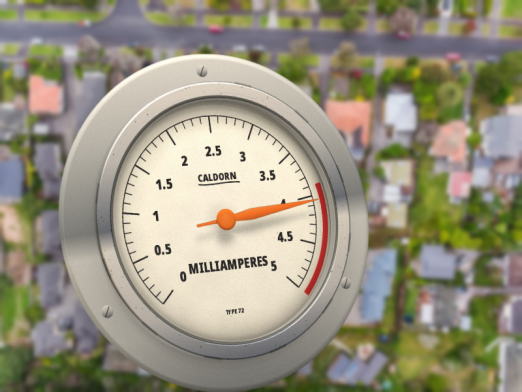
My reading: mA 4.05
